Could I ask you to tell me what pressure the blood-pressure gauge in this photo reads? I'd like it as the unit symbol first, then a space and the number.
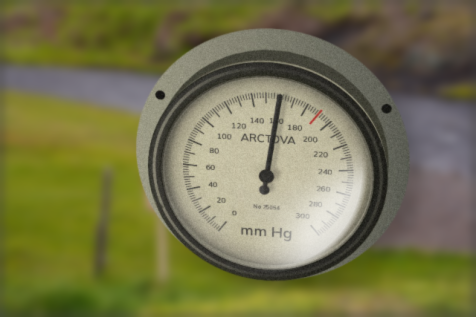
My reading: mmHg 160
